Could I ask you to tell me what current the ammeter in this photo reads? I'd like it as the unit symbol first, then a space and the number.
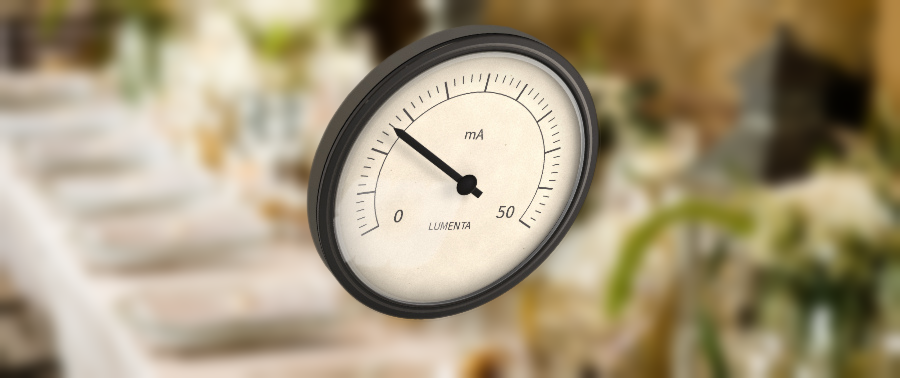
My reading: mA 13
